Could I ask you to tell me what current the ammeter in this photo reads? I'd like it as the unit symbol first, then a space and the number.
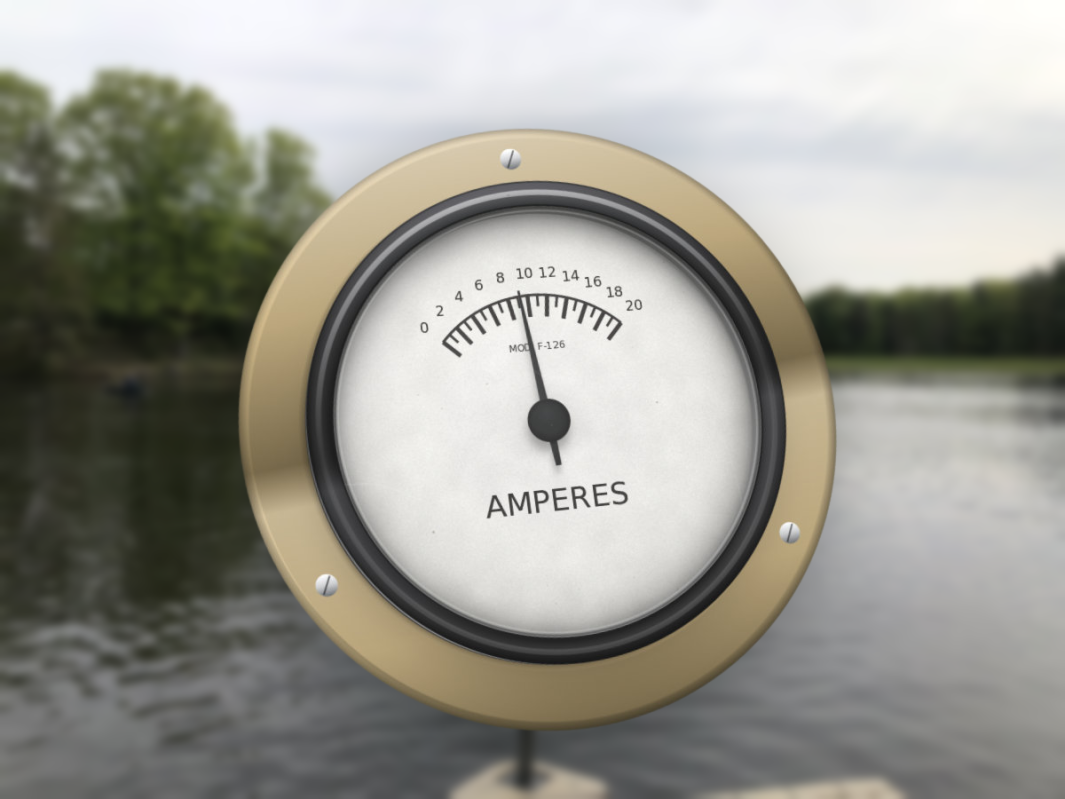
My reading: A 9
